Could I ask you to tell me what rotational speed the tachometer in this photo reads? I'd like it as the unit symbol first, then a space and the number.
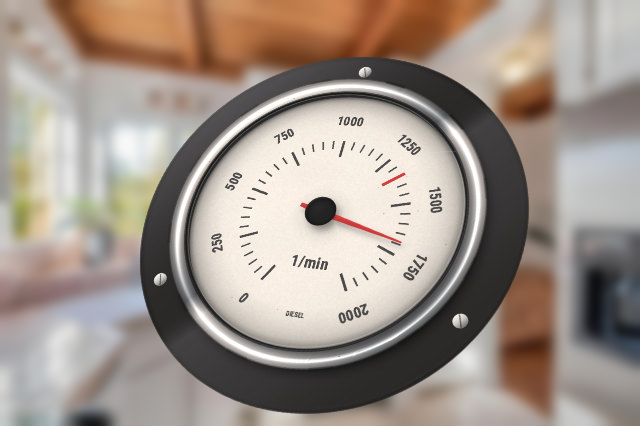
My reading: rpm 1700
